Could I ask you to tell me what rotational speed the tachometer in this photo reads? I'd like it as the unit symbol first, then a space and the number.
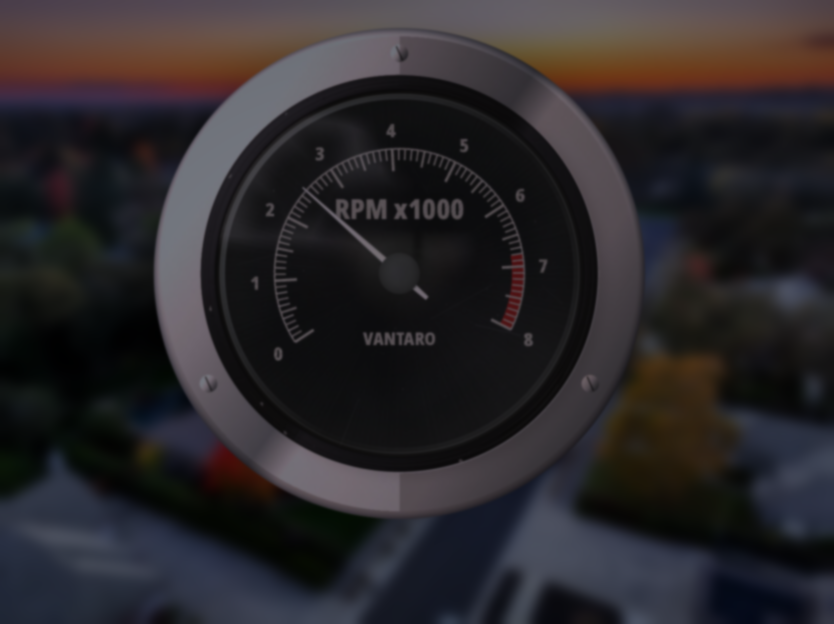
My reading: rpm 2500
